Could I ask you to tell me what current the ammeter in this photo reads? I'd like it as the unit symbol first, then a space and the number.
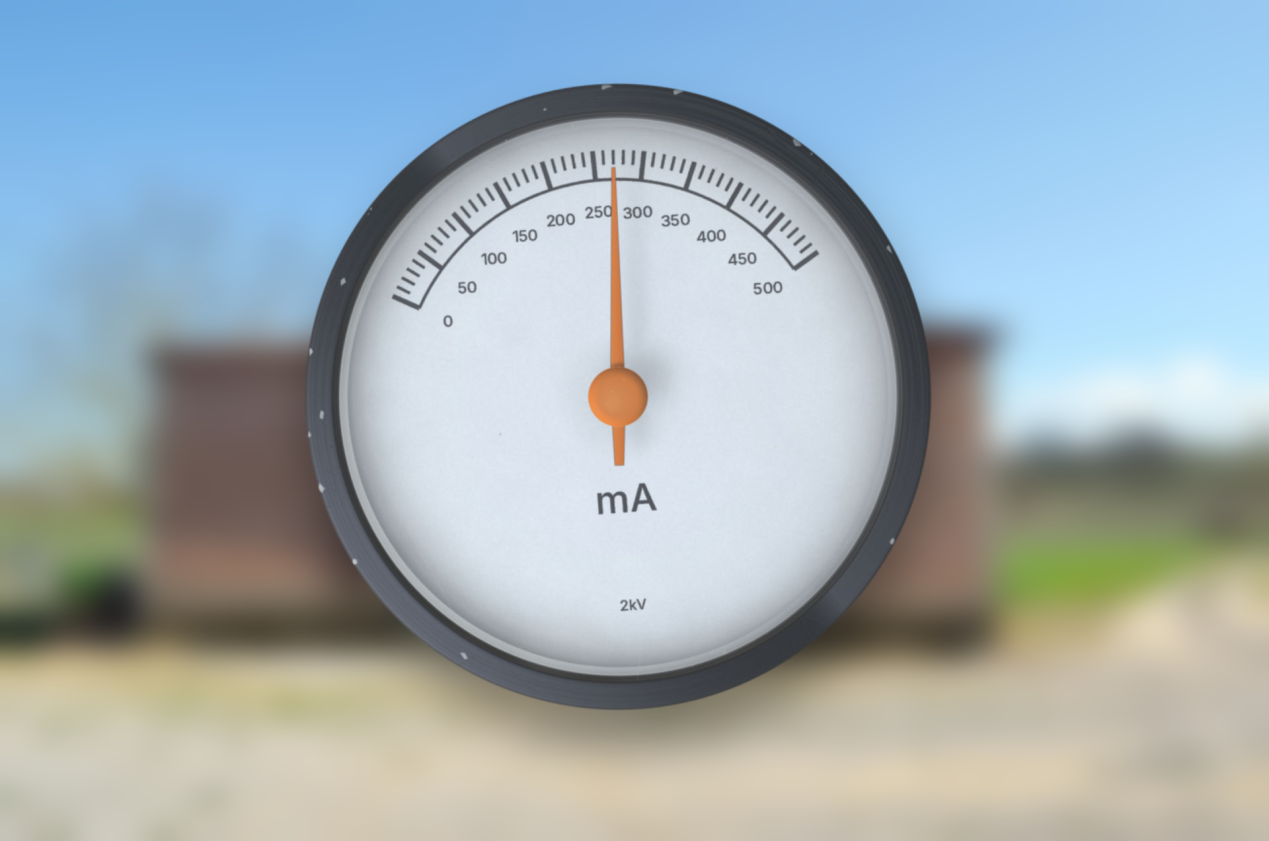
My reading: mA 270
